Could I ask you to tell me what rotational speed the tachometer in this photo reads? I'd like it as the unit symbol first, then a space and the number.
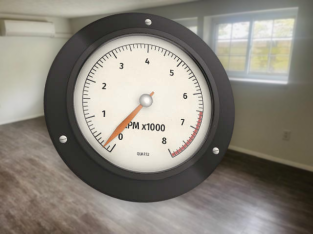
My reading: rpm 200
